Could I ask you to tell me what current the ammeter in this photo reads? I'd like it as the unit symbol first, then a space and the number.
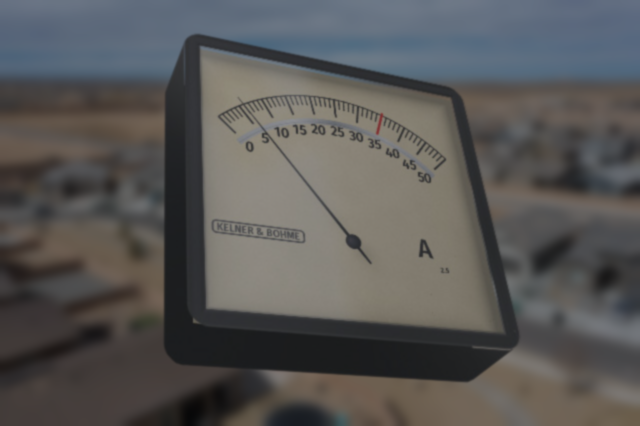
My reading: A 5
